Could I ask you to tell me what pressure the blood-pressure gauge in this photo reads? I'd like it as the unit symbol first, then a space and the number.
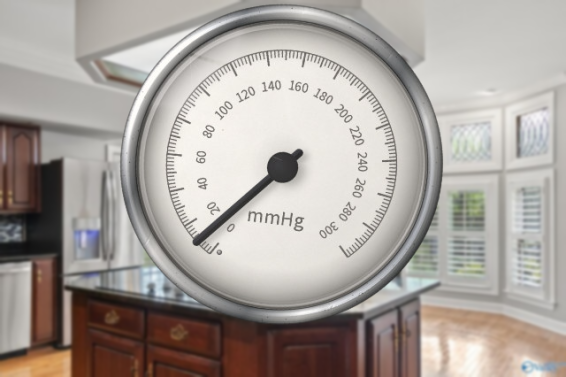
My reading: mmHg 10
